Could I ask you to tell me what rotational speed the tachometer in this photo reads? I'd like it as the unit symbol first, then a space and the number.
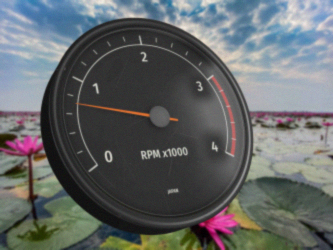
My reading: rpm 700
